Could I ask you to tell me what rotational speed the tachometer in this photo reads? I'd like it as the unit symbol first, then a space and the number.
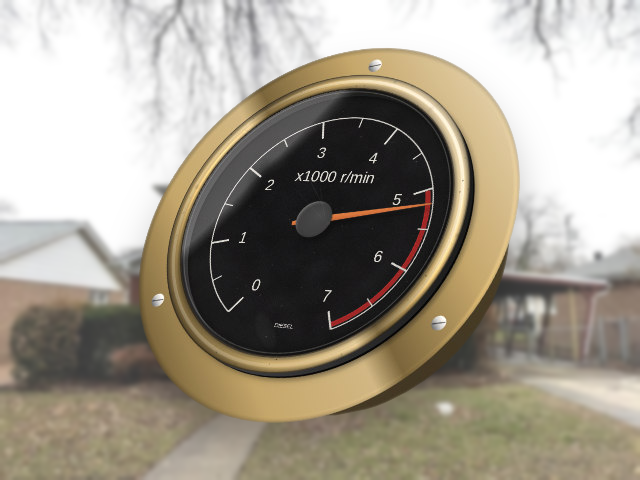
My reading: rpm 5250
